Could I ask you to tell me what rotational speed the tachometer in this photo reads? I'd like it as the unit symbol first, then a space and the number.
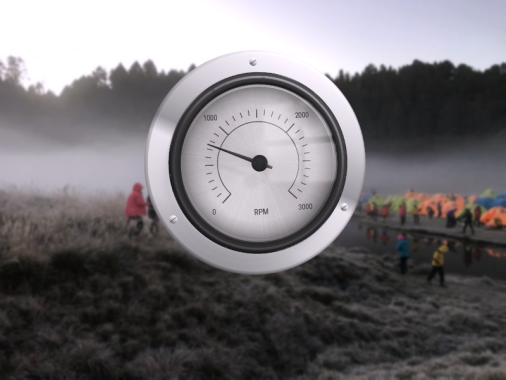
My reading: rpm 750
